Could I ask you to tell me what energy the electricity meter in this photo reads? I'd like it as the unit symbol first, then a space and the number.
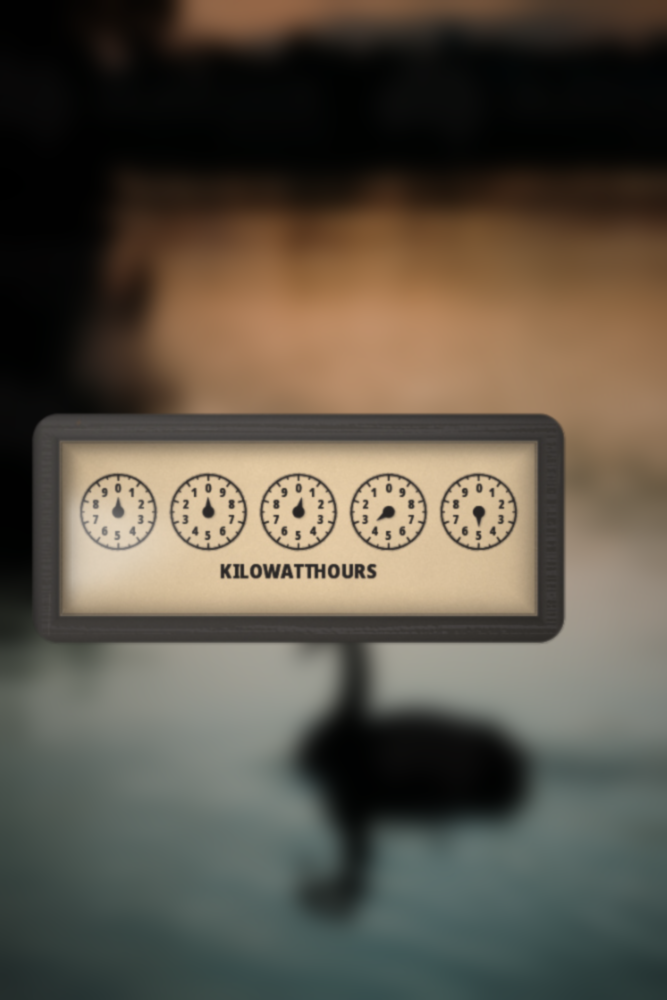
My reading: kWh 35
